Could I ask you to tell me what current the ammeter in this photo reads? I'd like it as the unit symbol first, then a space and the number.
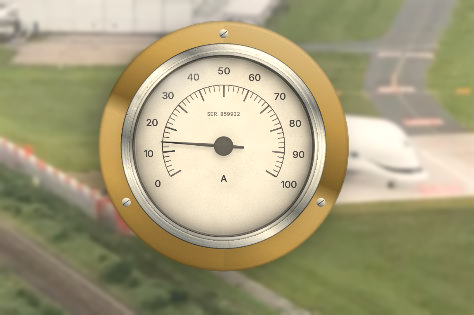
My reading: A 14
